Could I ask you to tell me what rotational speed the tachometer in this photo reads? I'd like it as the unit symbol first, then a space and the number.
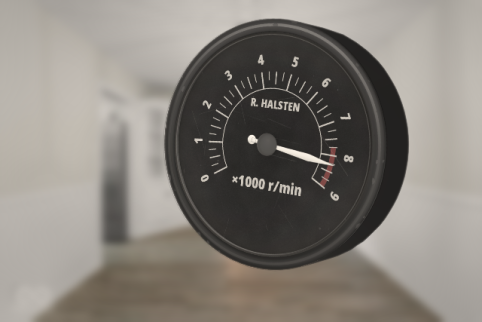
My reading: rpm 8250
